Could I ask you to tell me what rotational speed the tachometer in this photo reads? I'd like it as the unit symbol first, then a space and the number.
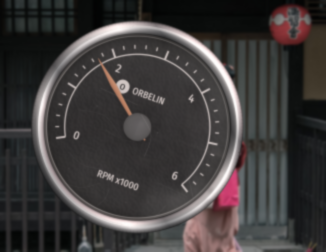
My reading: rpm 1700
